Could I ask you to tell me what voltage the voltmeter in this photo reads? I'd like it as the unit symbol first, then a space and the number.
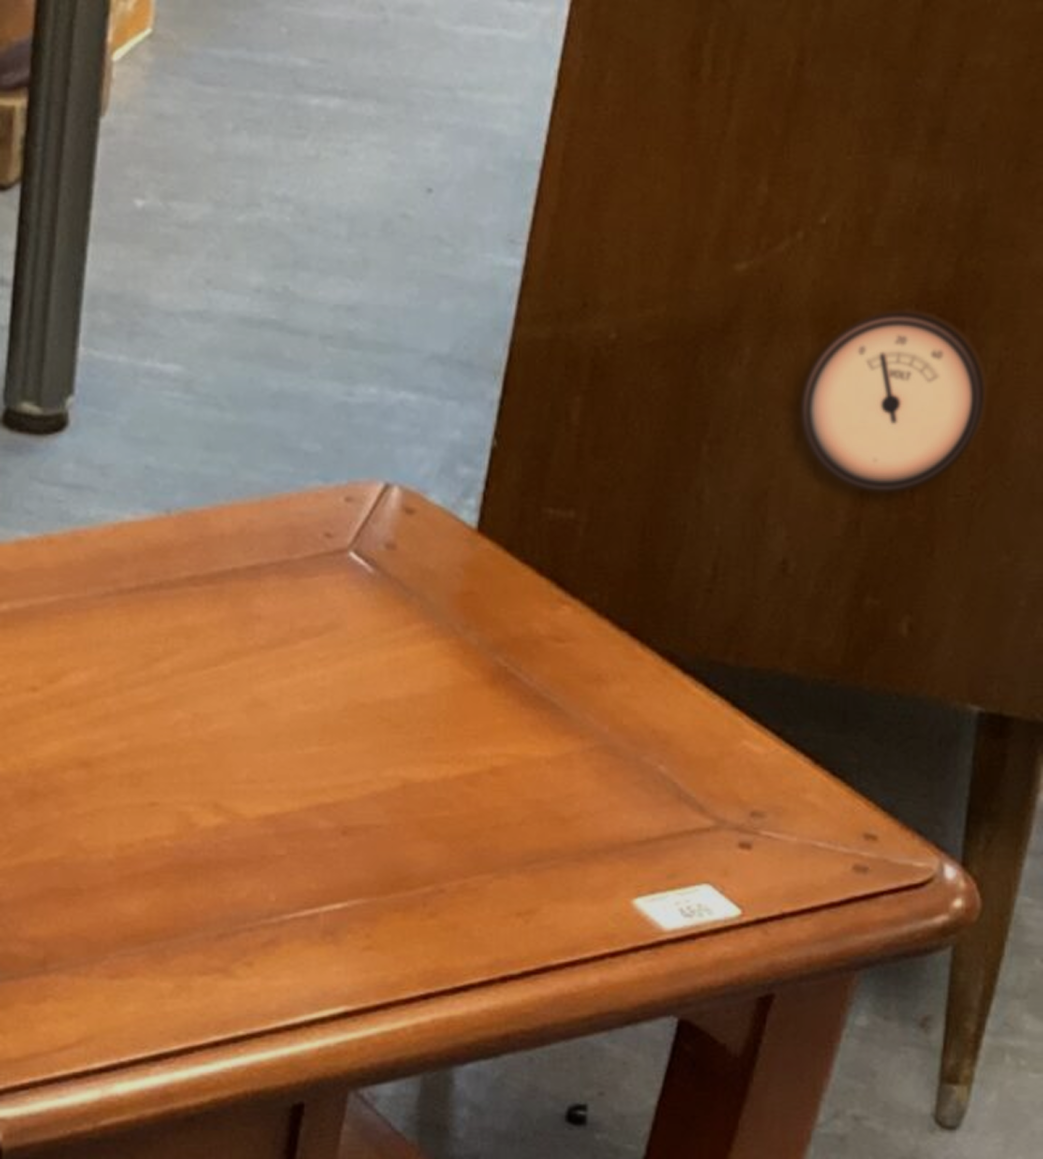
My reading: V 10
